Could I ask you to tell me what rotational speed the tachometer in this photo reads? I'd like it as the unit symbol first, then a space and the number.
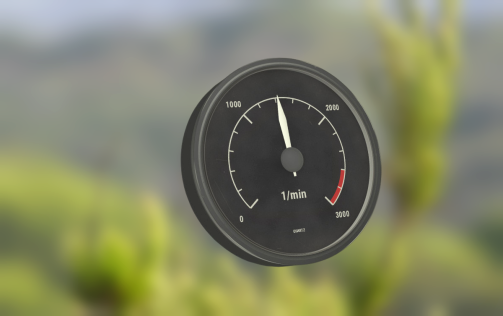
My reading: rpm 1400
